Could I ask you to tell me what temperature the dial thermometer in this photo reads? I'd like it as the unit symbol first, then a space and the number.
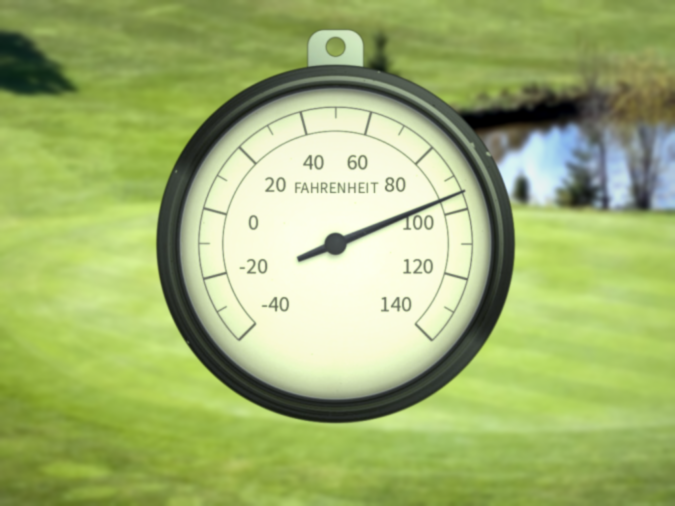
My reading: °F 95
